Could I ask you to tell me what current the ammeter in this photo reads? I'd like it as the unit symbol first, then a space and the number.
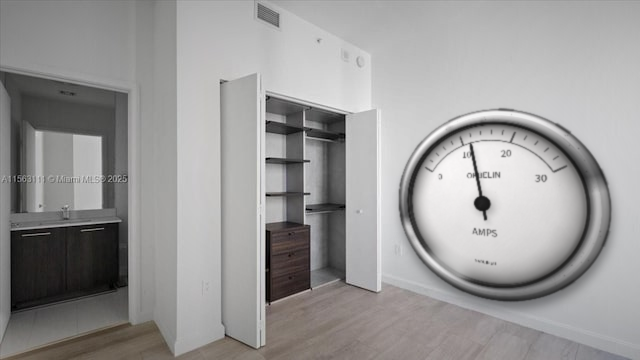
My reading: A 12
